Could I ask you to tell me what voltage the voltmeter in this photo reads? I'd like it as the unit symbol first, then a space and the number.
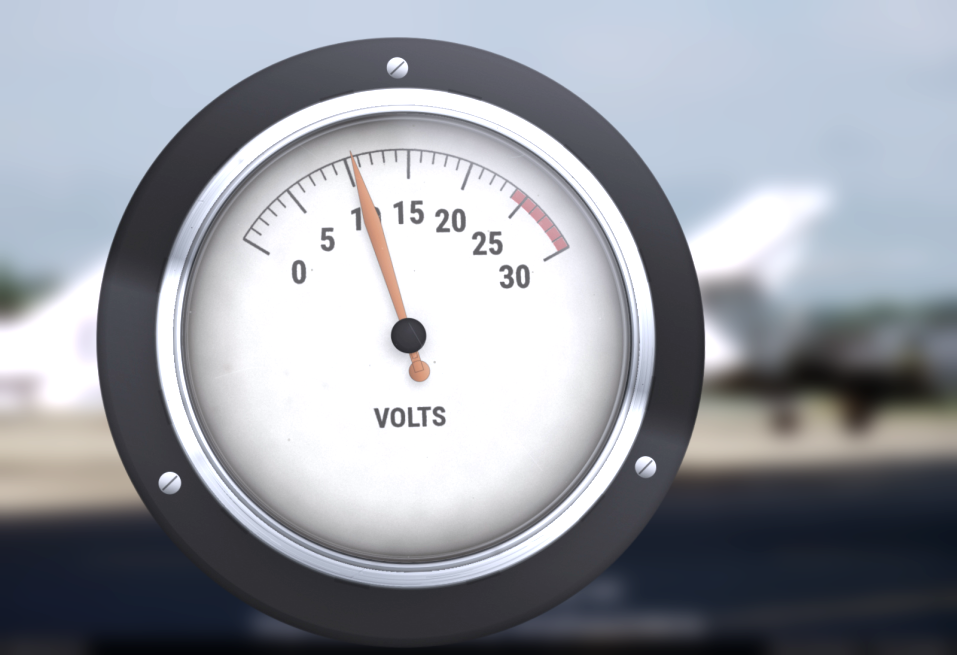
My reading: V 10.5
